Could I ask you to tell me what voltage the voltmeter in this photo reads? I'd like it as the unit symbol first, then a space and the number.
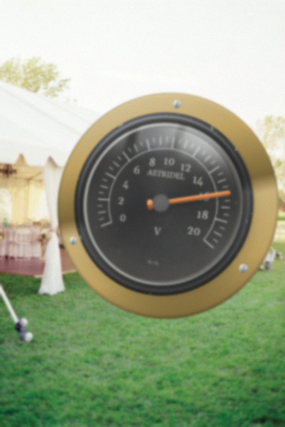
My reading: V 16
